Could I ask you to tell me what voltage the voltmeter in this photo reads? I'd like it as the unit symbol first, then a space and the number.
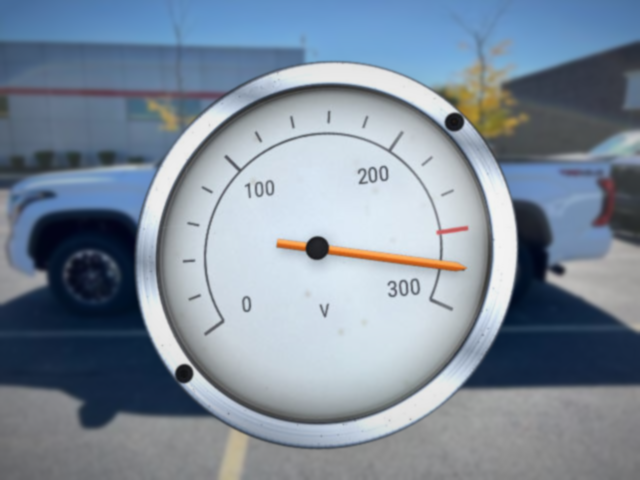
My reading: V 280
